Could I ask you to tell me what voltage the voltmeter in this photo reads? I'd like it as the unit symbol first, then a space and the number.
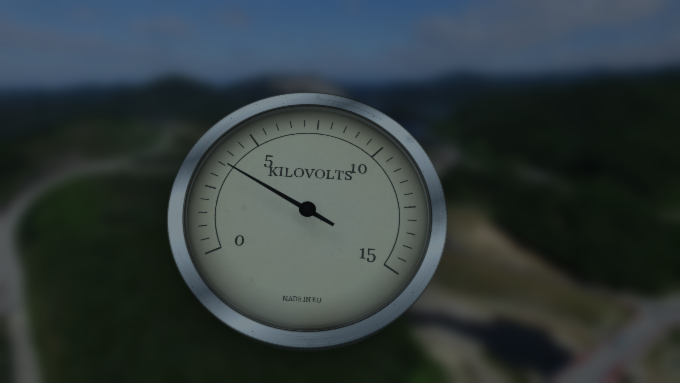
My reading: kV 3.5
